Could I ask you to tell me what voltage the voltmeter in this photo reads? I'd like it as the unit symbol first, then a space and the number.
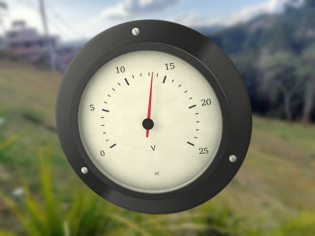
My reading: V 13.5
